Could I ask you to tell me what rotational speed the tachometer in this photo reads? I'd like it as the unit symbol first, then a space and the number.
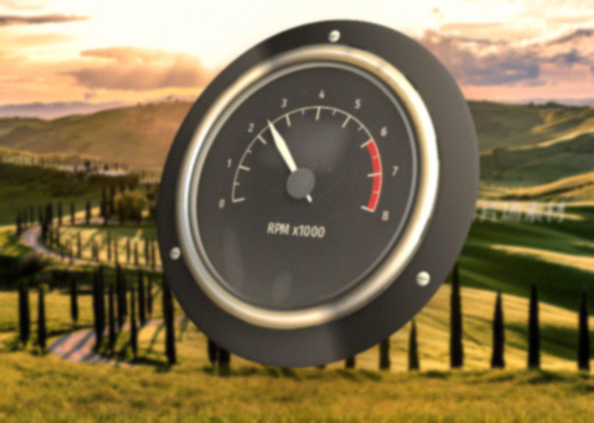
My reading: rpm 2500
